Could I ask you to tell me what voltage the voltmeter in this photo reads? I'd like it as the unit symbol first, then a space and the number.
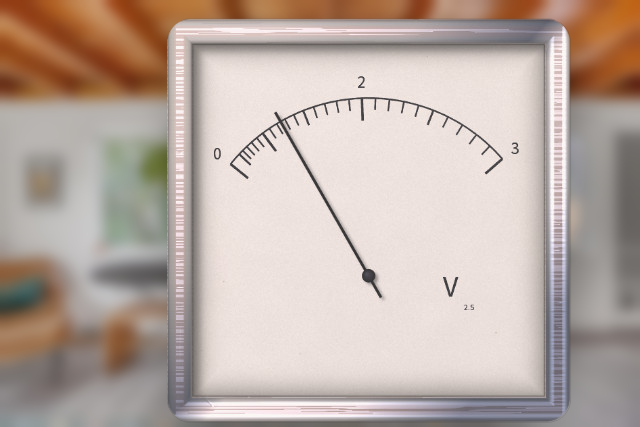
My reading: V 1.25
